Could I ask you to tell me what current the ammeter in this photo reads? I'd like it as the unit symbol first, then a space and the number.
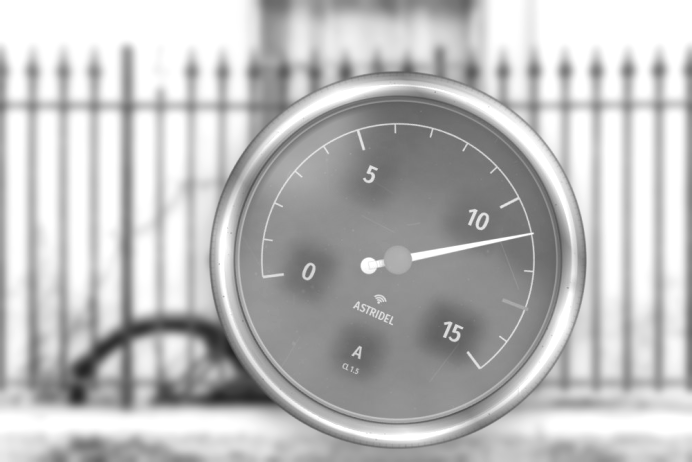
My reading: A 11
